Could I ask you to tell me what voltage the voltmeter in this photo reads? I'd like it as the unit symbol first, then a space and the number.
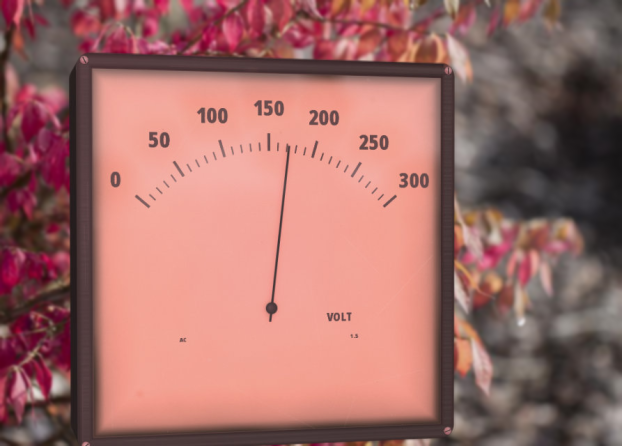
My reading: V 170
